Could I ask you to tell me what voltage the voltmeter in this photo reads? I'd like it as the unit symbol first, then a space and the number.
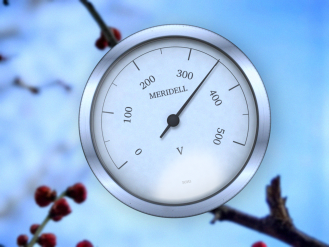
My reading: V 350
